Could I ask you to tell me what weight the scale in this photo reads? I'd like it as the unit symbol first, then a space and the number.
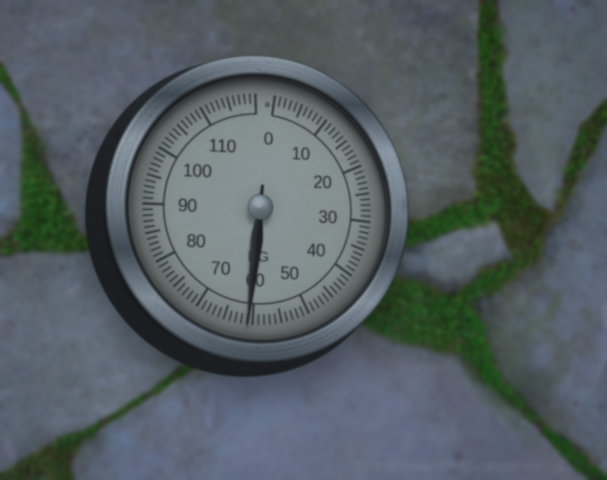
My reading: kg 61
